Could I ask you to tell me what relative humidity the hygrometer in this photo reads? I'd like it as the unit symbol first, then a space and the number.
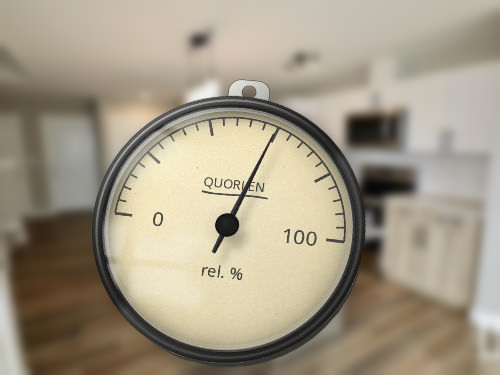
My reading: % 60
